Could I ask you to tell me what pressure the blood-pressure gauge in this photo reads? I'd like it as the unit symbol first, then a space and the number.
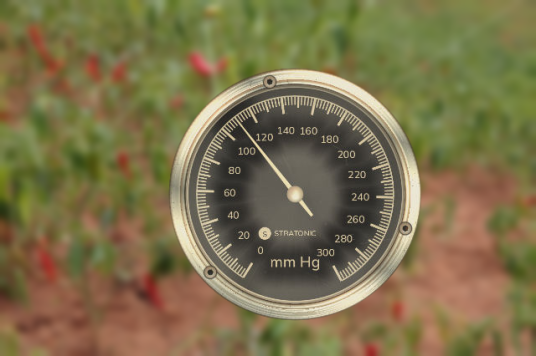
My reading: mmHg 110
